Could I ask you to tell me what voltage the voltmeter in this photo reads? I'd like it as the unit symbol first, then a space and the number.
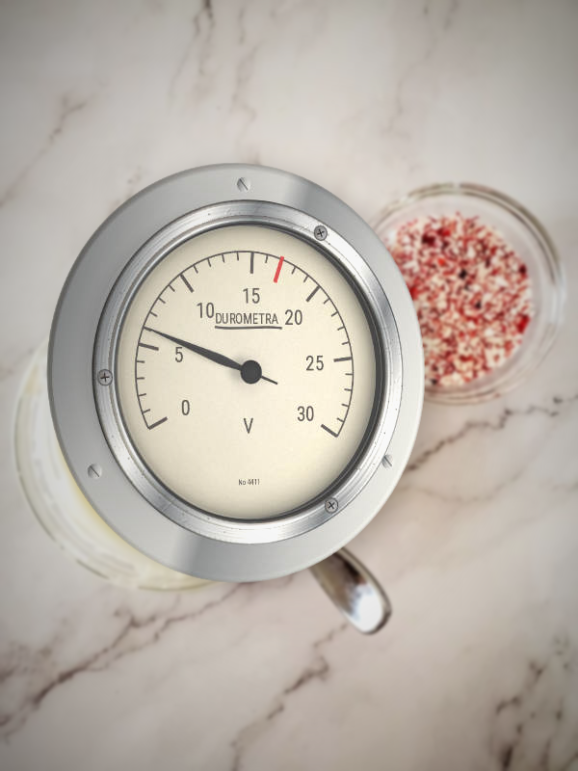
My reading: V 6
